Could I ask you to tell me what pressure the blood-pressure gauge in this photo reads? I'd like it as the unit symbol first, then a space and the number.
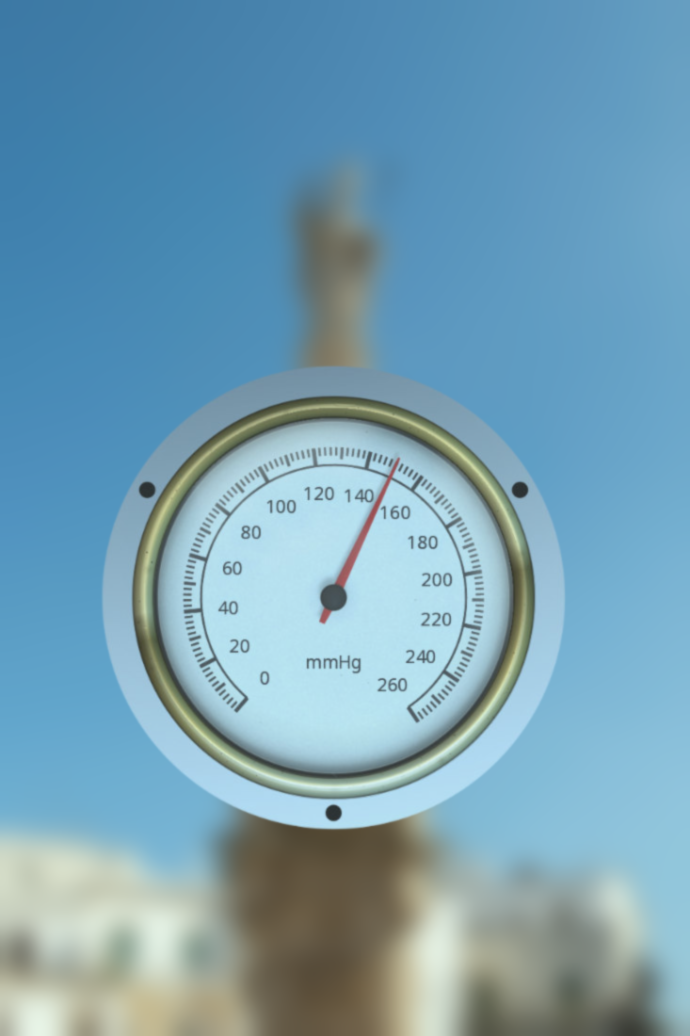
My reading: mmHg 150
